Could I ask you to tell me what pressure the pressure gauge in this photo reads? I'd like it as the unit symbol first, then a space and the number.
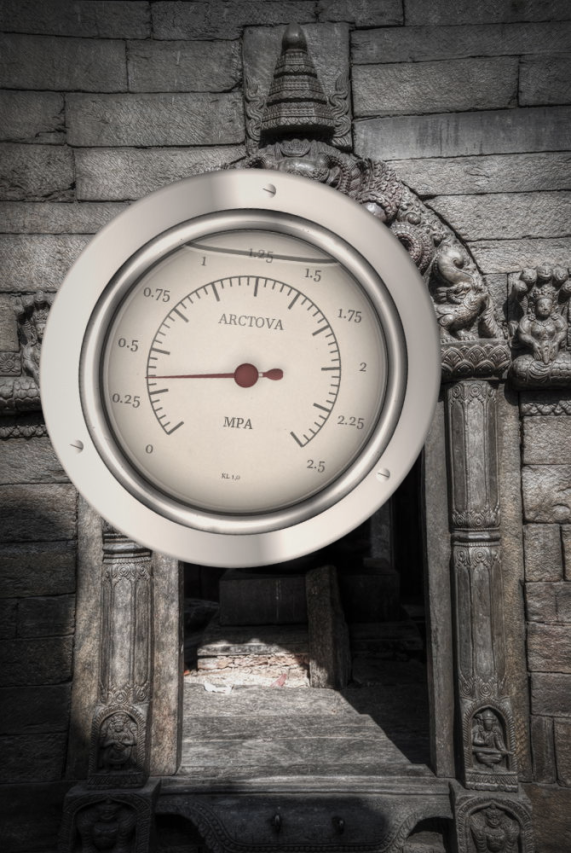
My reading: MPa 0.35
